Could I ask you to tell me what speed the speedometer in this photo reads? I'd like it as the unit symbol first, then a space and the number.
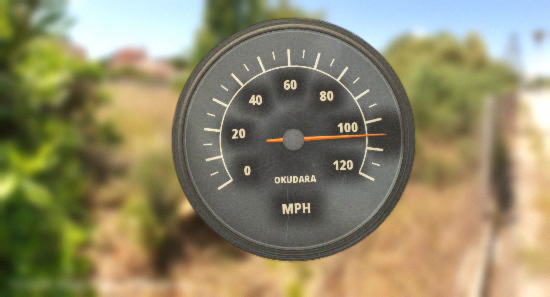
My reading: mph 105
